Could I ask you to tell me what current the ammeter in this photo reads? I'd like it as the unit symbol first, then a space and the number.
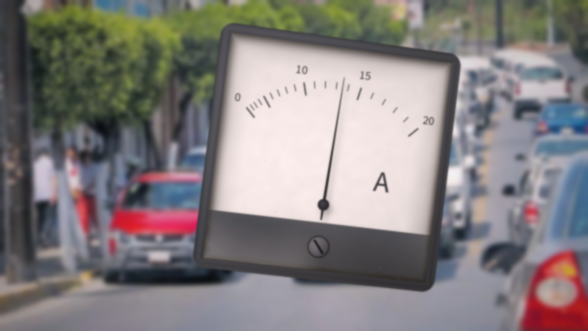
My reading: A 13.5
